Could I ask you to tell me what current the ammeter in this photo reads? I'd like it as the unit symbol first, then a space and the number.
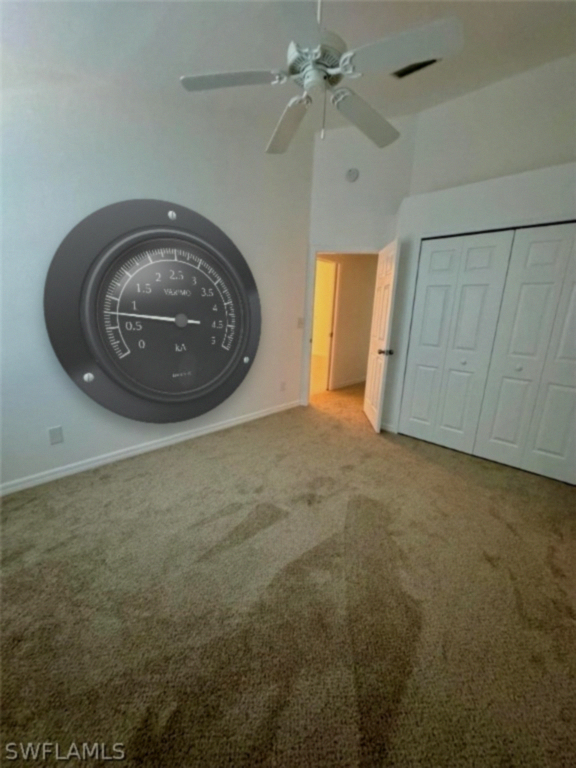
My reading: kA 0.75
